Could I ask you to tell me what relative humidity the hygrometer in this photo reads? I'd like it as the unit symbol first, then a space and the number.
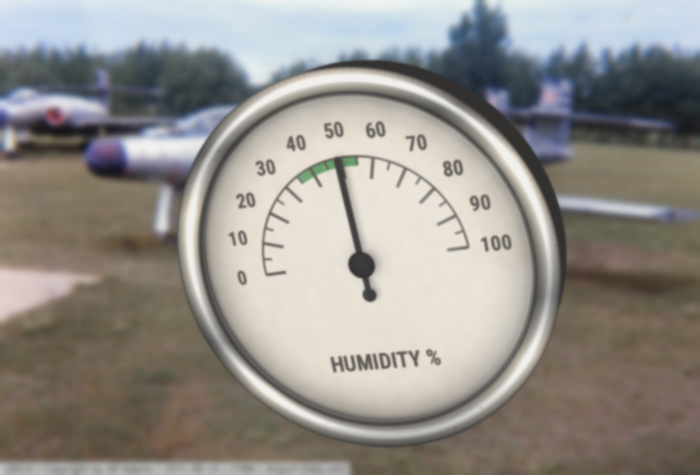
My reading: % 50
